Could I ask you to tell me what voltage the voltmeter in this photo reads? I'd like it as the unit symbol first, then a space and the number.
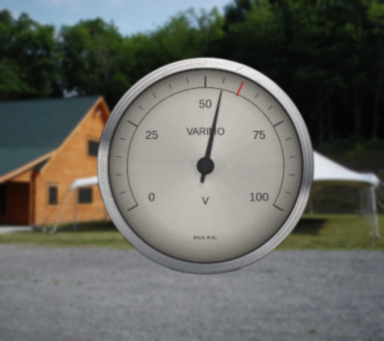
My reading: V 55
